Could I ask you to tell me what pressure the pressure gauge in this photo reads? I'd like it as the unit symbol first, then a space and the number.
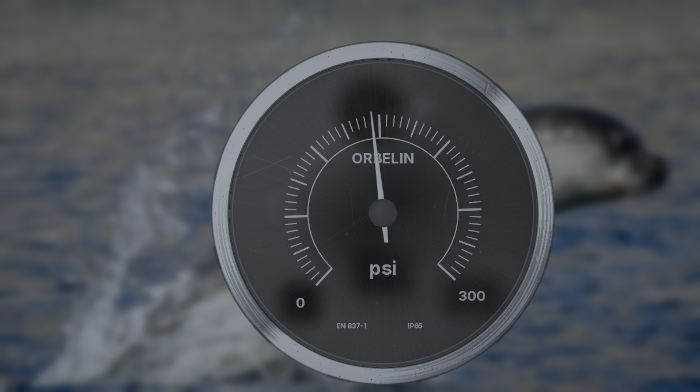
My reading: psi 145
